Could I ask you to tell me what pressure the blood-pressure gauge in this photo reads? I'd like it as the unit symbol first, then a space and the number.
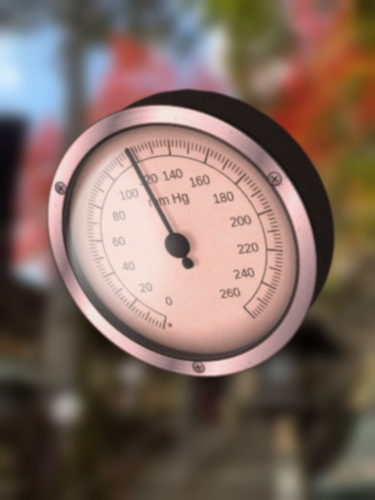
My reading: mmHg 120
